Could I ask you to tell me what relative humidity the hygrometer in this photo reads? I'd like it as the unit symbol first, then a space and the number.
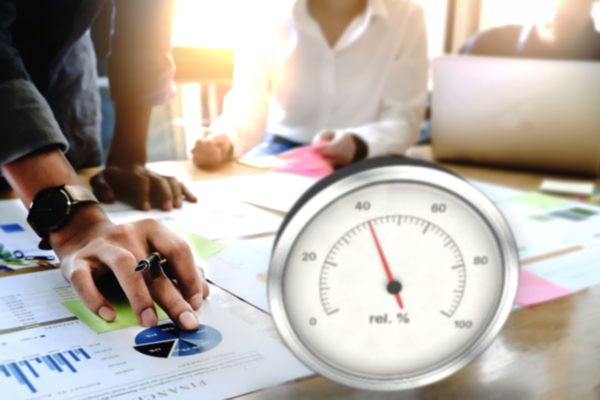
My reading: % 40
